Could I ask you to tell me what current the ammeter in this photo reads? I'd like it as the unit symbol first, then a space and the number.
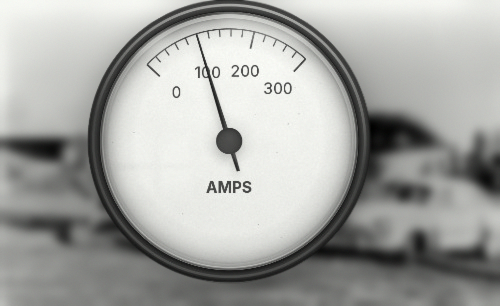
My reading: A 100
